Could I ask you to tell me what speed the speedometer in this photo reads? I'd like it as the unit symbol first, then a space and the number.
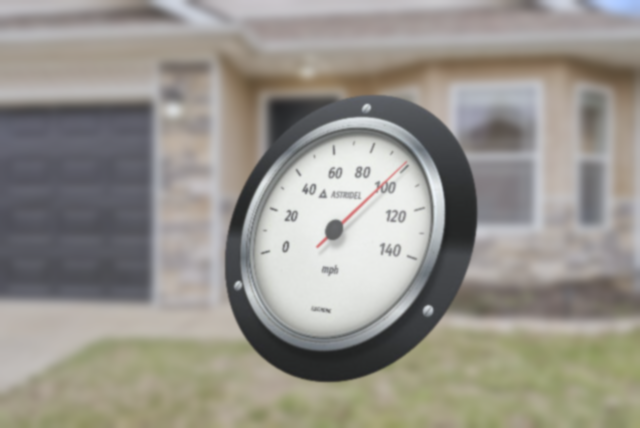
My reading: mph 100
